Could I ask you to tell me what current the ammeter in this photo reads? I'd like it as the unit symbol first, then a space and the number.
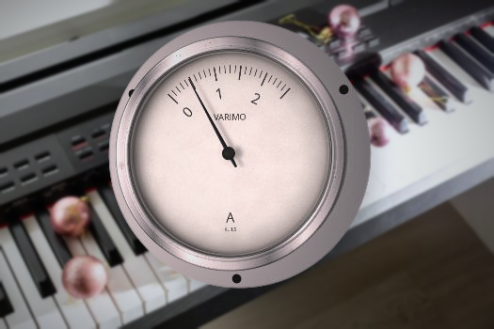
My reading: A 0.5
